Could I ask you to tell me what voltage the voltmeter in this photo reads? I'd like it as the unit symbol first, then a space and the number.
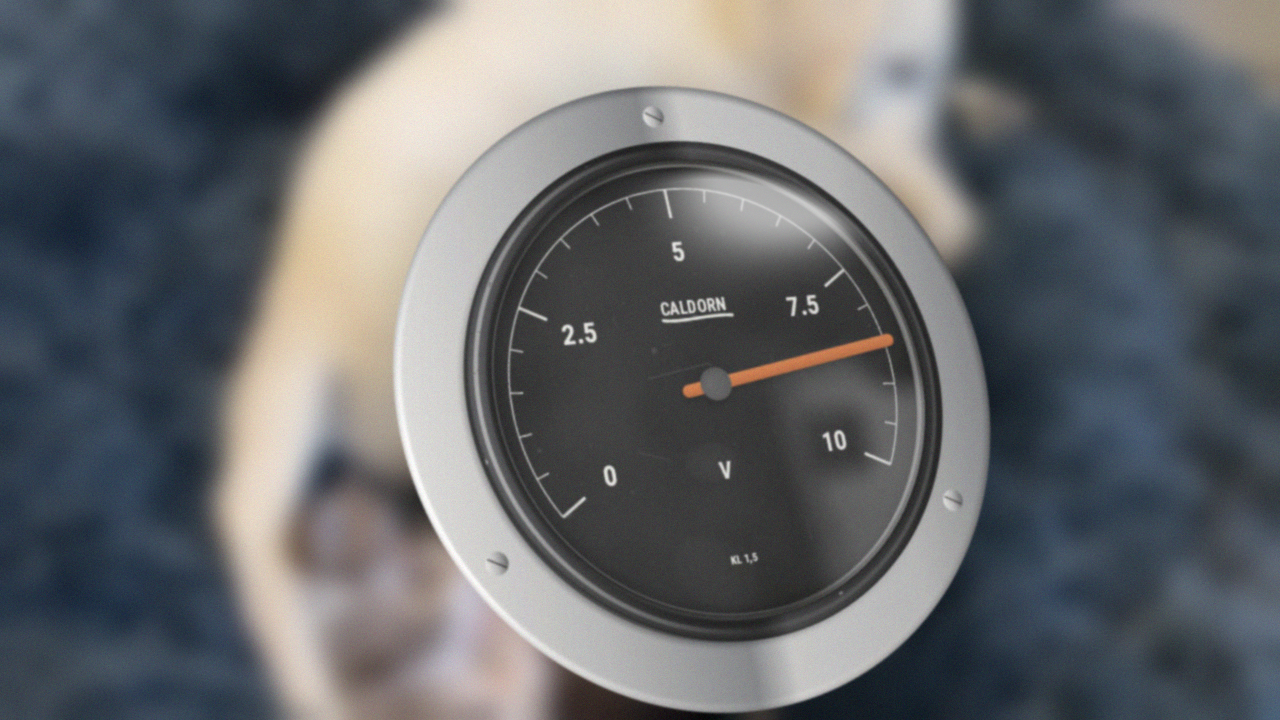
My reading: V 8.5
